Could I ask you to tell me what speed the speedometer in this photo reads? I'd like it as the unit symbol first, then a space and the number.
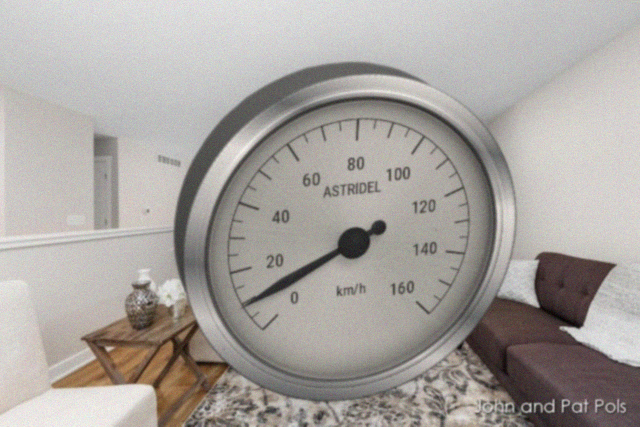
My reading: km/h 10
